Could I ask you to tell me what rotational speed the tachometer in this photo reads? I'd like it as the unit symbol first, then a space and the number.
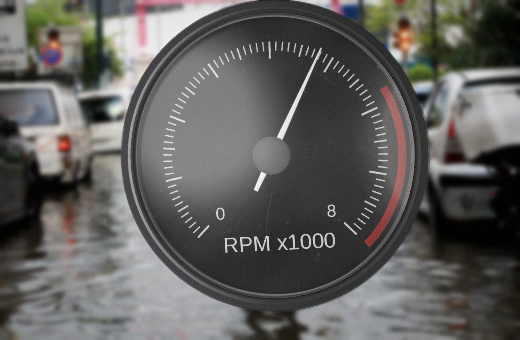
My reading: rpm 4800
